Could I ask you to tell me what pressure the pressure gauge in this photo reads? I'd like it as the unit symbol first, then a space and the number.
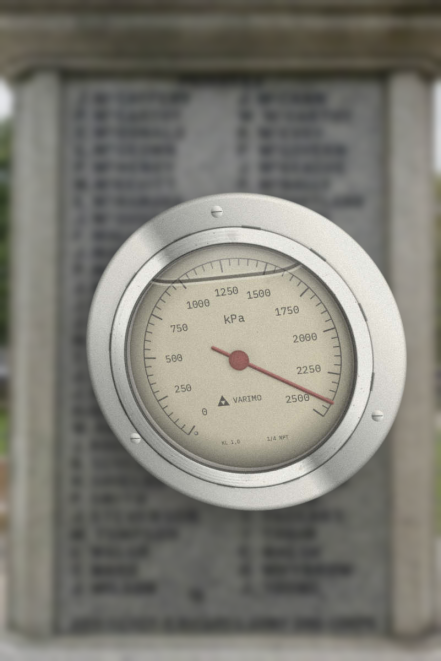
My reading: kPa 2400
